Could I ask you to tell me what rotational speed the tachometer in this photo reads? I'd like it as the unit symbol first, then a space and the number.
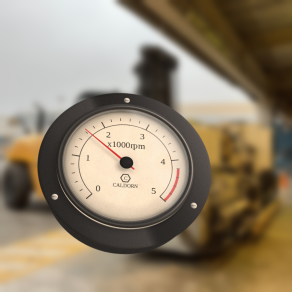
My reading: rpm 1600
